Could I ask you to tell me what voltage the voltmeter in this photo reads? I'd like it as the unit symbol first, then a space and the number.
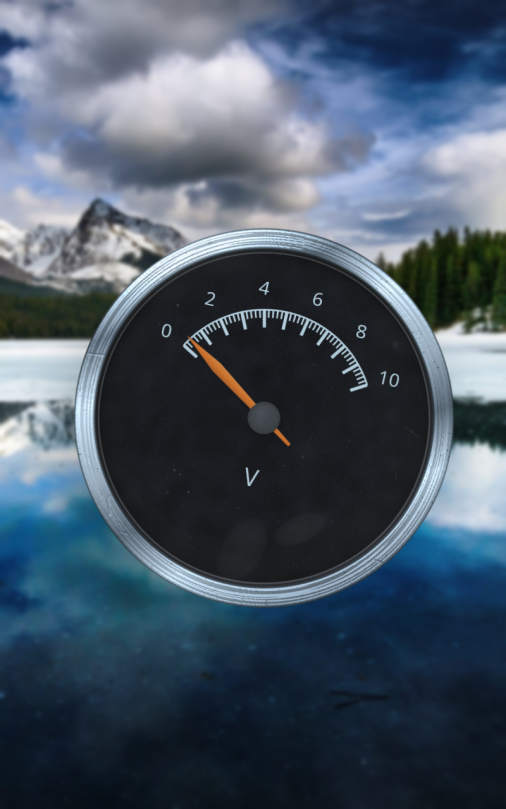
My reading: V 0.4
